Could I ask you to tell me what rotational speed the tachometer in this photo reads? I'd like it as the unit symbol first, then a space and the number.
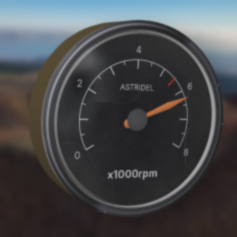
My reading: rpm 6250
